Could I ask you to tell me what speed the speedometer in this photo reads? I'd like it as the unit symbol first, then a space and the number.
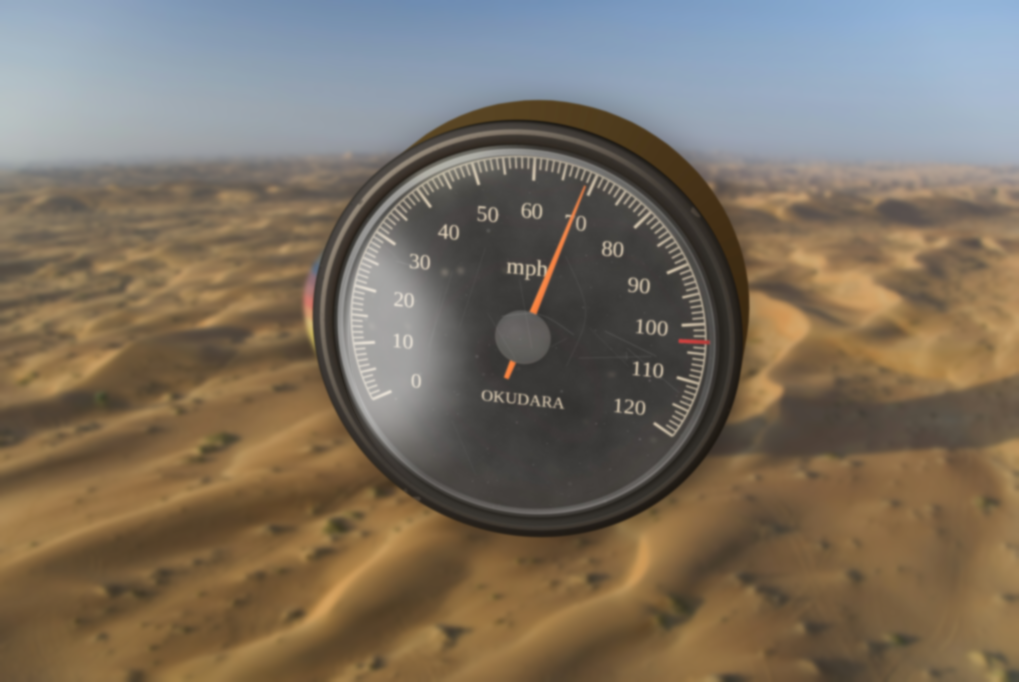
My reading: mph 69
